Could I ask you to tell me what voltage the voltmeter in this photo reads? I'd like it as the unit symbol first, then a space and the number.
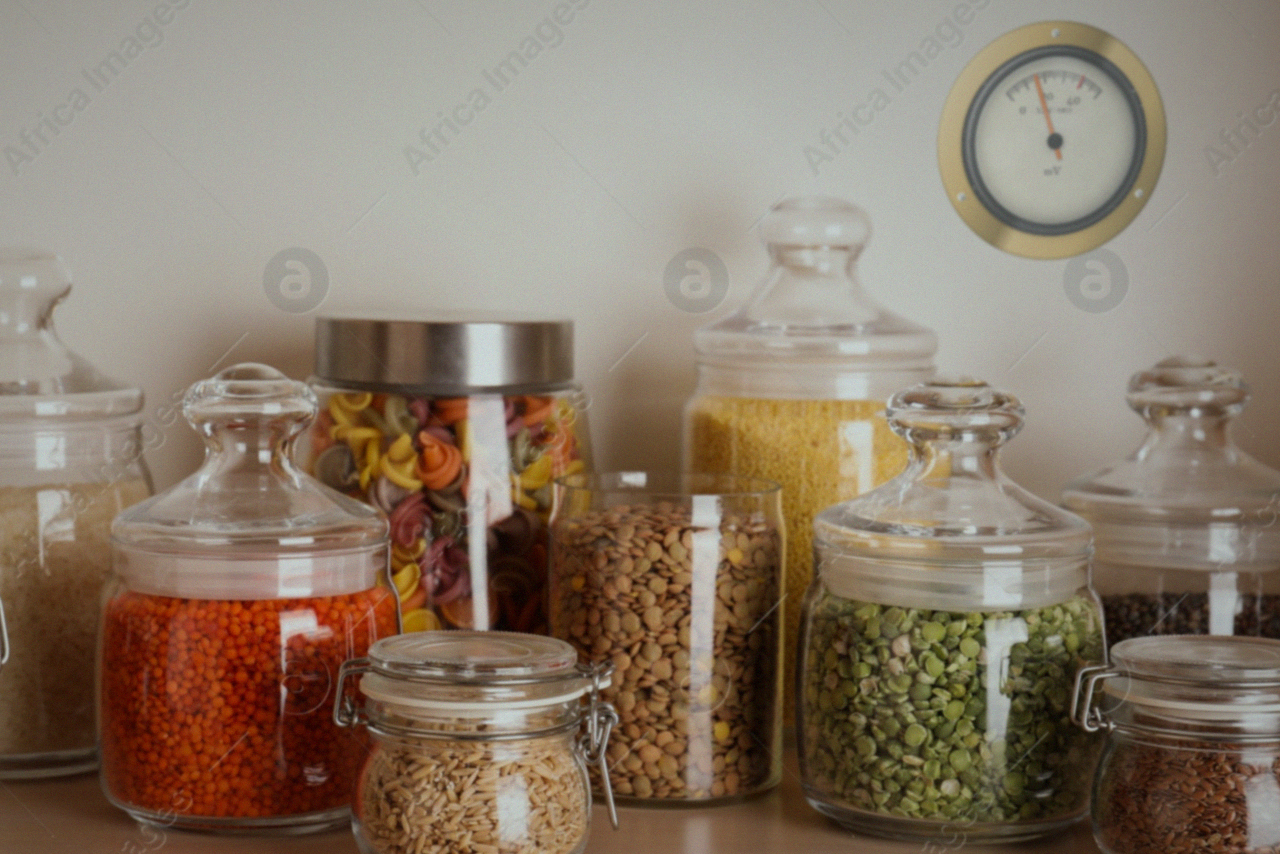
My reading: mV 15
